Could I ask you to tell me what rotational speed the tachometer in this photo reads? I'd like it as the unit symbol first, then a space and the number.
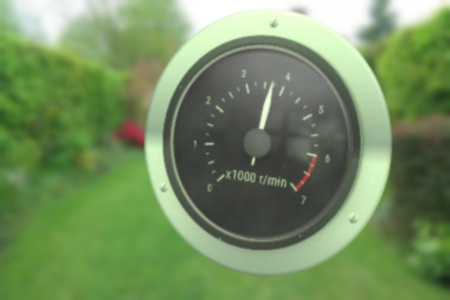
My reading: rpm 3750
